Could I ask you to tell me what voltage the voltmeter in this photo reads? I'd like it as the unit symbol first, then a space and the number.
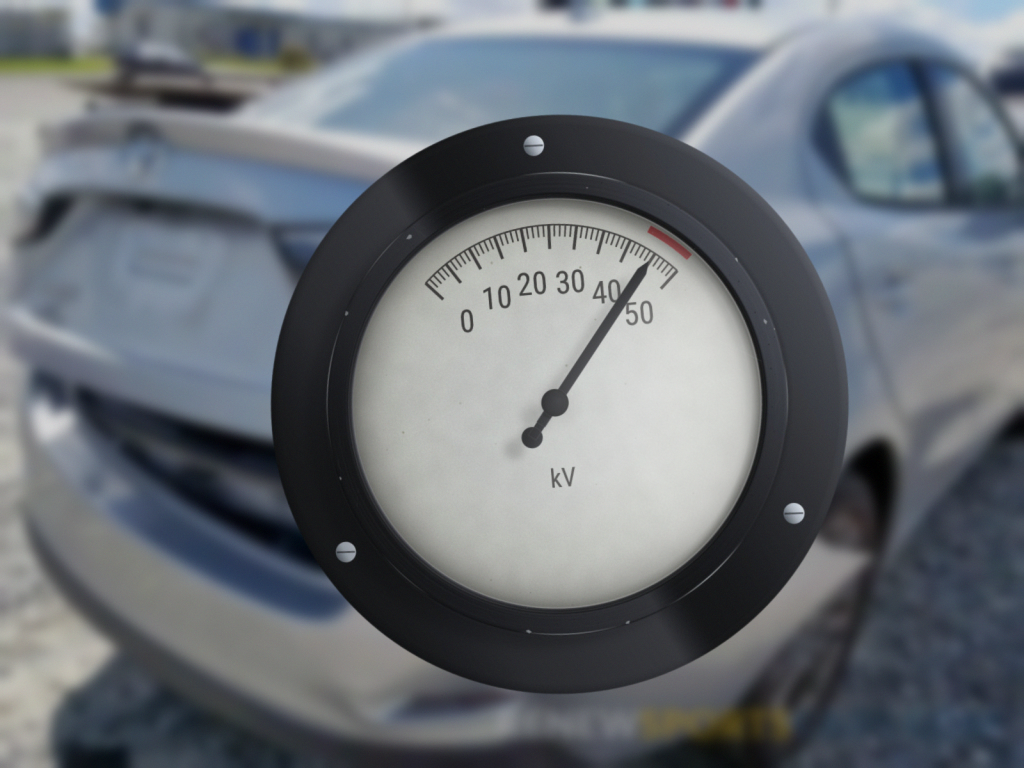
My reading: kV 45
